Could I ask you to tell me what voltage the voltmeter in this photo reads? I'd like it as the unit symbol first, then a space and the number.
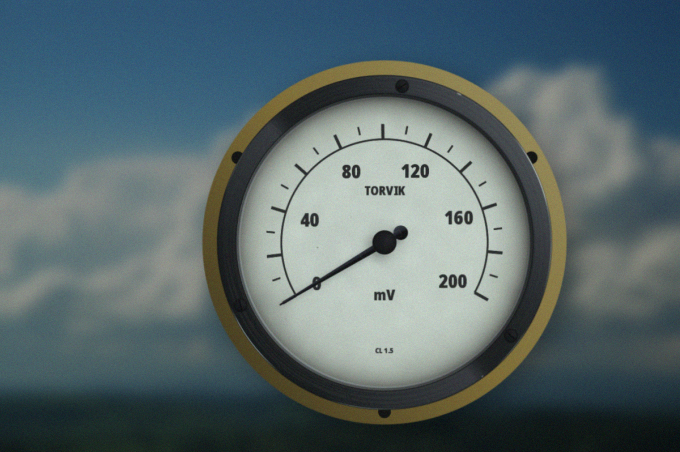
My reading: mV 0
